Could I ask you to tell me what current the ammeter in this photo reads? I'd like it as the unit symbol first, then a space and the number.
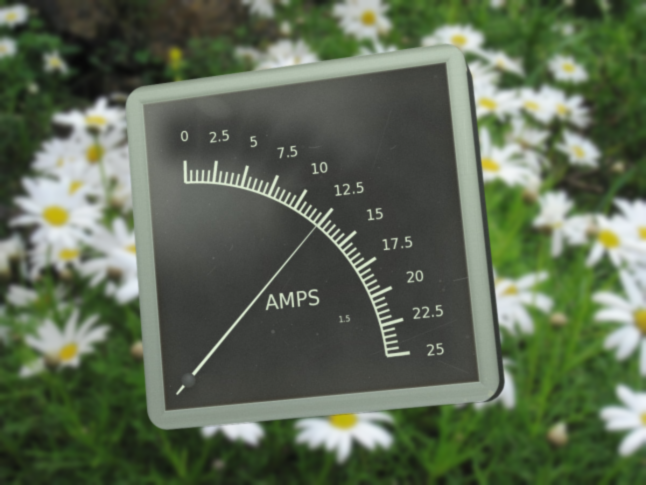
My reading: A 12.5
